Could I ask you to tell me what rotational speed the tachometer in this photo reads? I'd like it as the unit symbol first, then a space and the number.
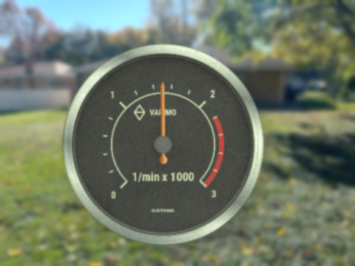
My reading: rpm 1500
